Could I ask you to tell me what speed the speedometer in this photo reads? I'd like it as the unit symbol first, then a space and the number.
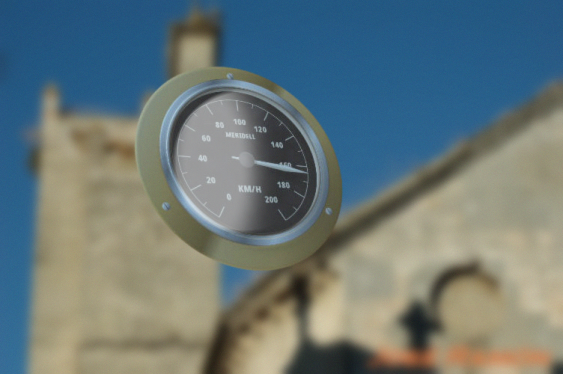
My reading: km/h 165
